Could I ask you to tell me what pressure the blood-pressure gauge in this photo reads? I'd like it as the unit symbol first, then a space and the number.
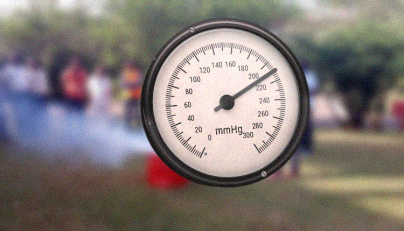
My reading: mmHg 210
